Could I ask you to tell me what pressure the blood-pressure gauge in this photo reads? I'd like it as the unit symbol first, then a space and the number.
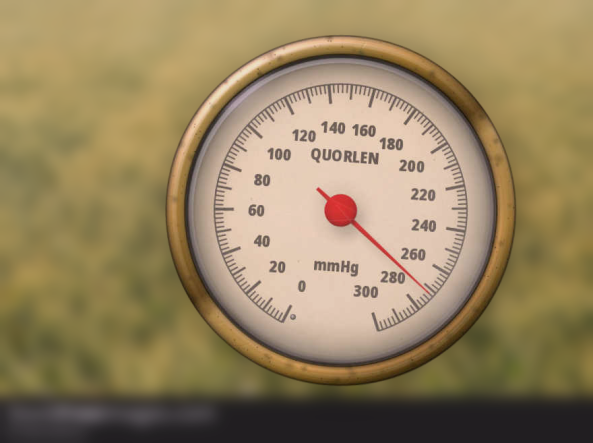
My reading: mmHg 272
